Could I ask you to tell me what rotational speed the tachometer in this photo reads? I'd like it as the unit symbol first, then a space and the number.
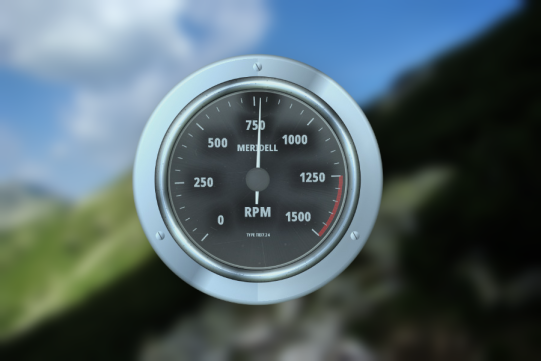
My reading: rpm 775
